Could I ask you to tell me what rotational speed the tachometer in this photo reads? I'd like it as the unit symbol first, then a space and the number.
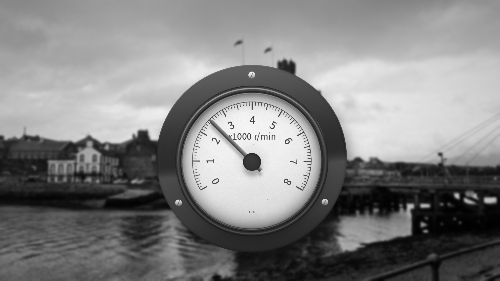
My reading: rpm 2500
